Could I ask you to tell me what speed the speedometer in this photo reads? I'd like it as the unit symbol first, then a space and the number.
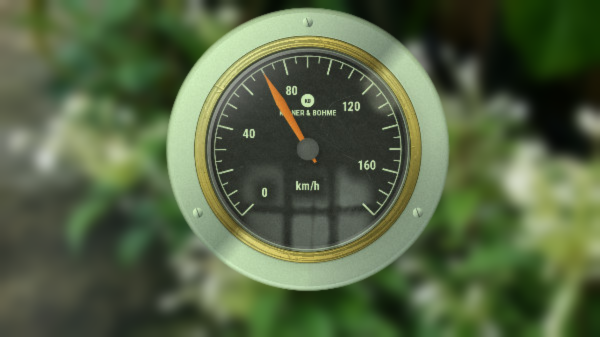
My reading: km/h 70
